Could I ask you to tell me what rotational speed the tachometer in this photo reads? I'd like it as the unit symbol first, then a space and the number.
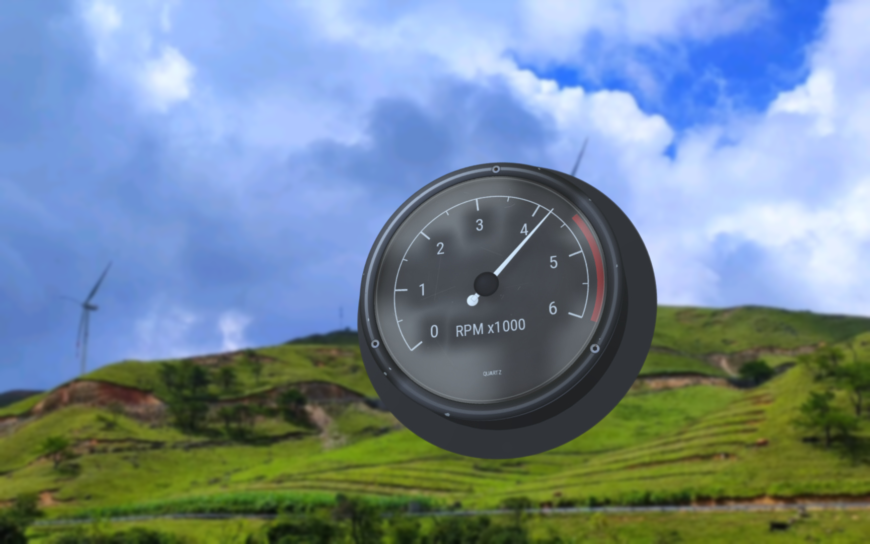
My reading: rpm 4250
